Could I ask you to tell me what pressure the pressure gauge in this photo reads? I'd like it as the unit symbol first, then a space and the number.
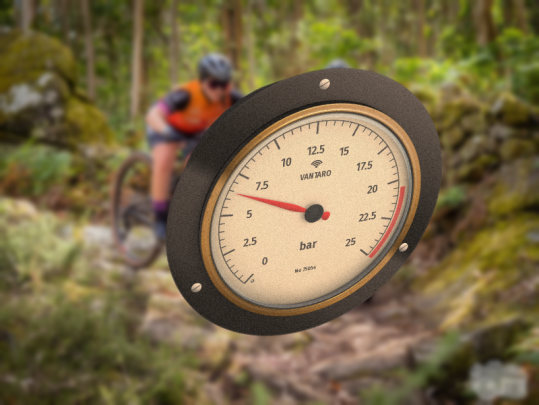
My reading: bar 6.5
